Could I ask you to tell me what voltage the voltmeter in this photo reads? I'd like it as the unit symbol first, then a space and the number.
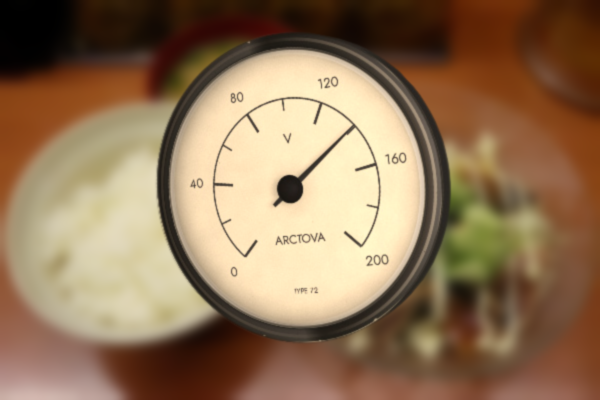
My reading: V 140
